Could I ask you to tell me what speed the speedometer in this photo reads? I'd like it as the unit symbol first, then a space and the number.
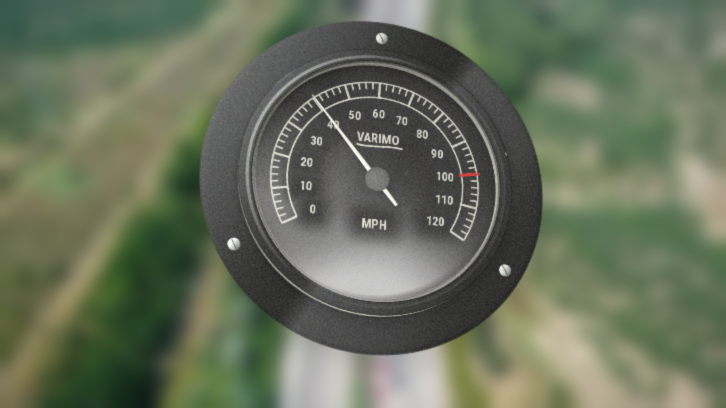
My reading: mph 40
